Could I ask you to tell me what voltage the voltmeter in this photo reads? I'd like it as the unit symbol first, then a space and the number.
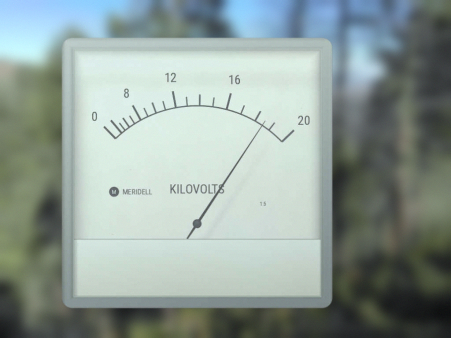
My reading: kV 18.5
